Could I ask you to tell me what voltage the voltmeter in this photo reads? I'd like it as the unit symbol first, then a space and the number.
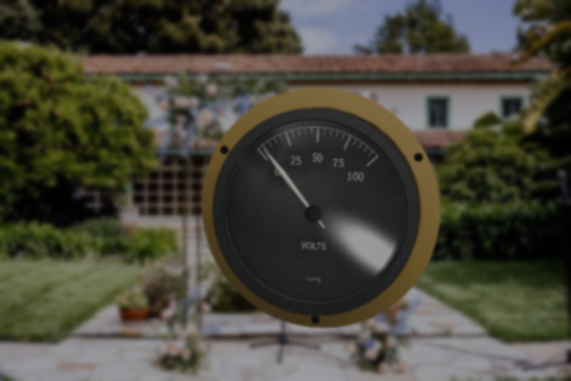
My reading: V 5
